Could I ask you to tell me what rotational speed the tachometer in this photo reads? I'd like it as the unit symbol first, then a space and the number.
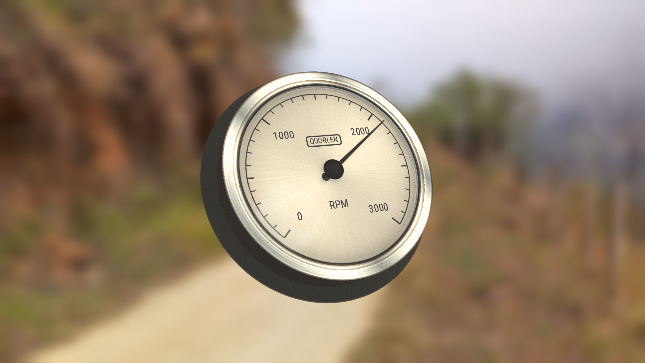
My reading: rpm 2100
